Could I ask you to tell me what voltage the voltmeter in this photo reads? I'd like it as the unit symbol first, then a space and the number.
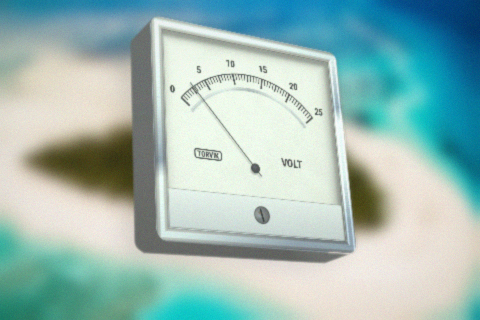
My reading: V 2.5
